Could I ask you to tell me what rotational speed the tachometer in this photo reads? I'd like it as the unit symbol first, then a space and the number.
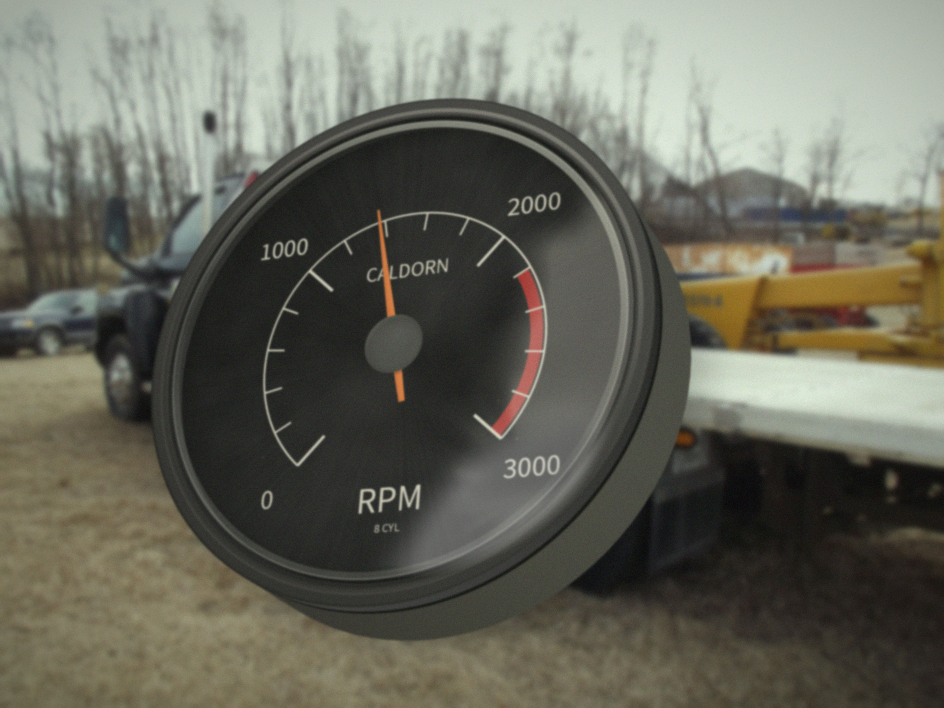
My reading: rpm 1400
